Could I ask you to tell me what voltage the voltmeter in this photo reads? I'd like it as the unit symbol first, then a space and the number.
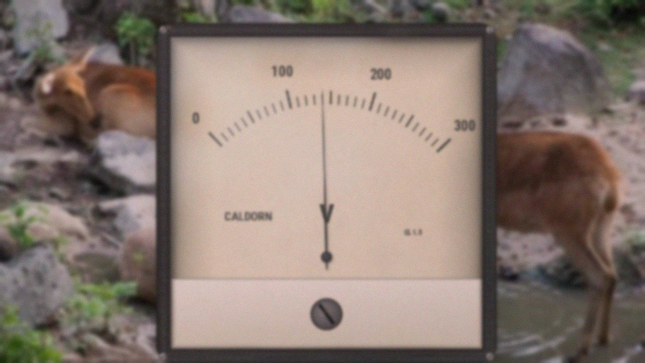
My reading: V 140
